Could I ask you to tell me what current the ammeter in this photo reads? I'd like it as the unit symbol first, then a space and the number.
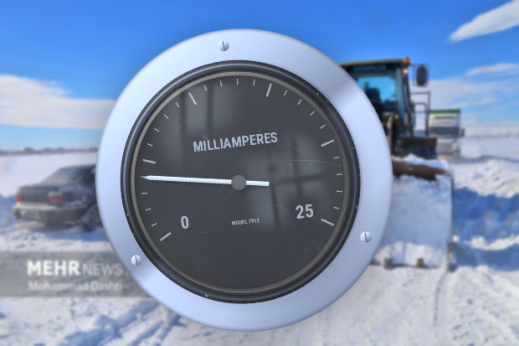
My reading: mA 4
